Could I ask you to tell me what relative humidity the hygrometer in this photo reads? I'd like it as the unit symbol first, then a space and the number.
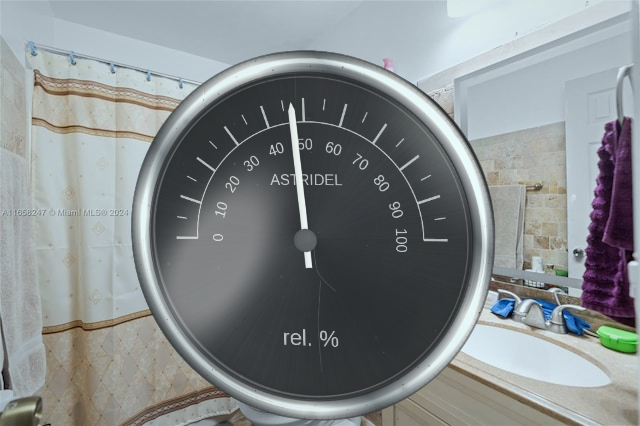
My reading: % 47.5
